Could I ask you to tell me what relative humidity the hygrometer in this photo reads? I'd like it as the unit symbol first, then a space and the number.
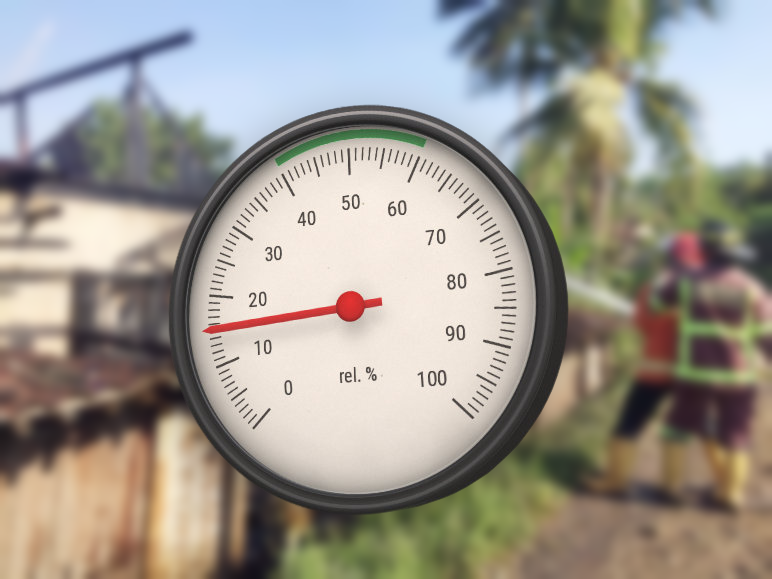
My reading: % 15
